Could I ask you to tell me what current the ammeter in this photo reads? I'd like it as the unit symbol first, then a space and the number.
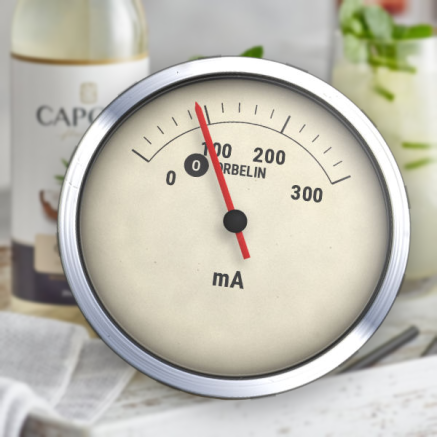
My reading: mA 90
